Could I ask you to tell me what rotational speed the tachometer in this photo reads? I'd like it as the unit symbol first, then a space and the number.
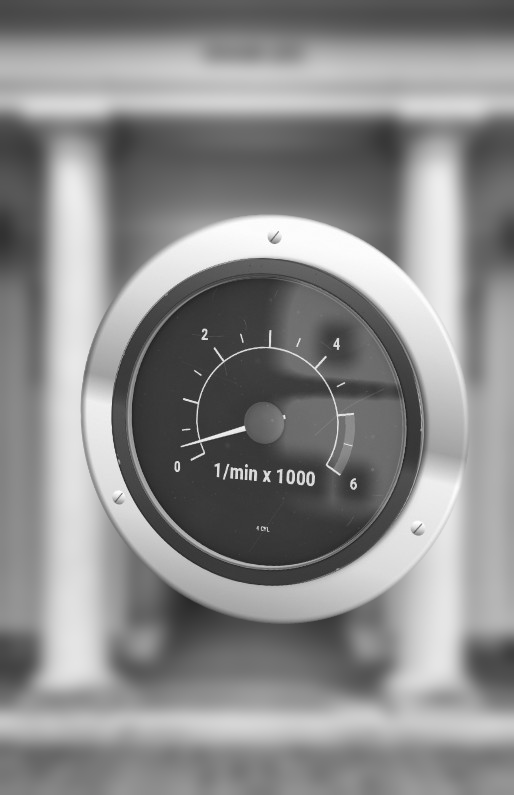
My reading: rpm 250
